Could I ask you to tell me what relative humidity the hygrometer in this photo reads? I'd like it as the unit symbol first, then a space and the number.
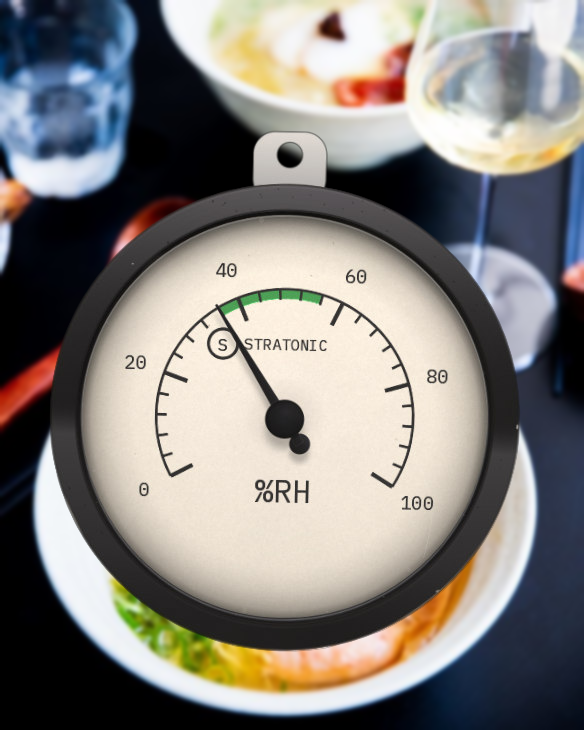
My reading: % 36
